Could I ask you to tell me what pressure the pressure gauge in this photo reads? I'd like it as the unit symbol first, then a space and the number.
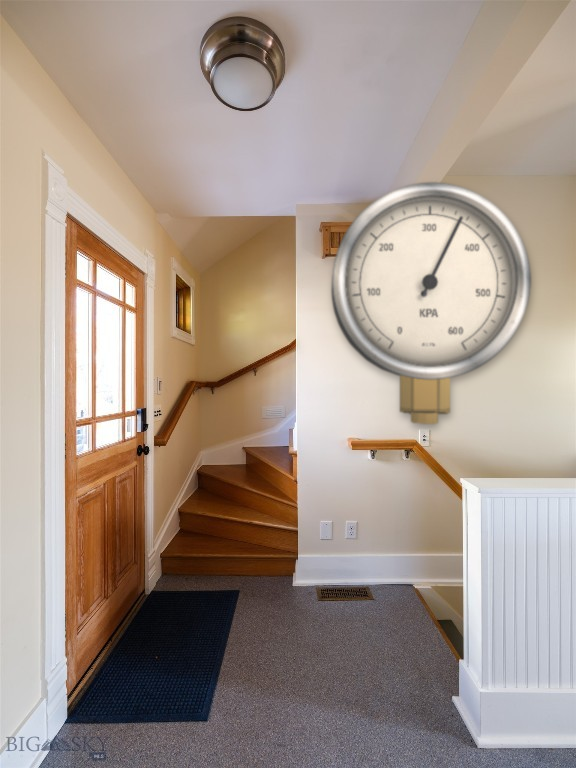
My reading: kPa 350
